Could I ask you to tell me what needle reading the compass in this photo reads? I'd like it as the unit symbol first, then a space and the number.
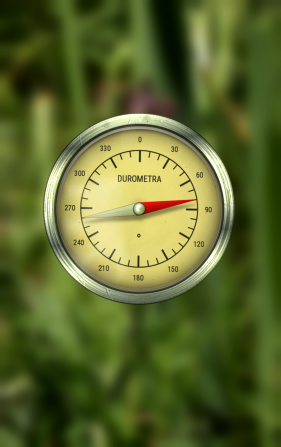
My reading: ° 80
